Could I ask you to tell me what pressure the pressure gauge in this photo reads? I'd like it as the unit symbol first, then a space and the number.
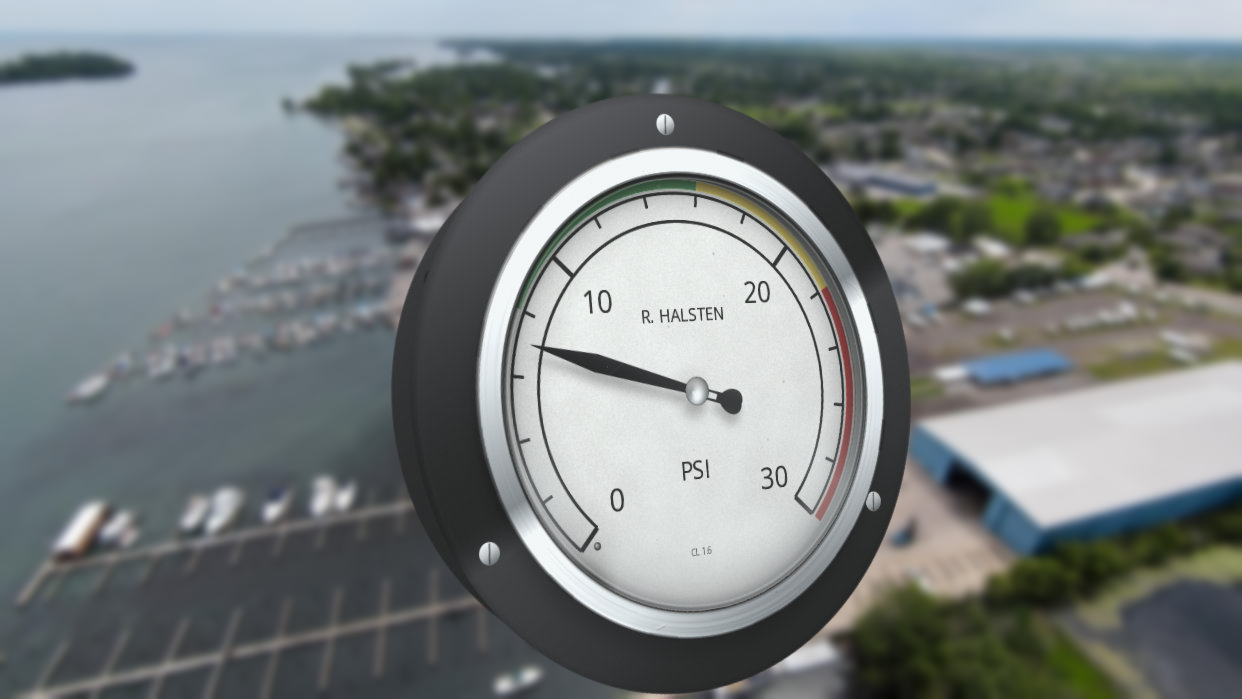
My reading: psi 7
